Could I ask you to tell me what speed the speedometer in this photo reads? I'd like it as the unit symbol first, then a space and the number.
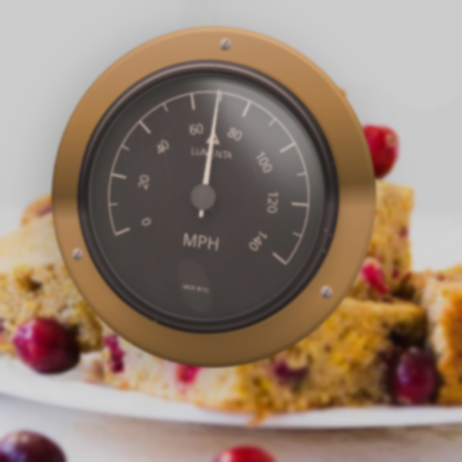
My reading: mph 70
